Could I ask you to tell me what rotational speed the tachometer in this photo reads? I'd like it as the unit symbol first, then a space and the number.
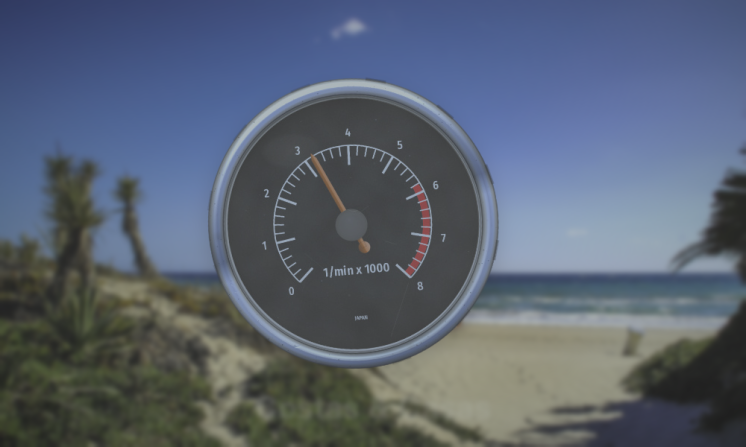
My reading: rpm 3200
